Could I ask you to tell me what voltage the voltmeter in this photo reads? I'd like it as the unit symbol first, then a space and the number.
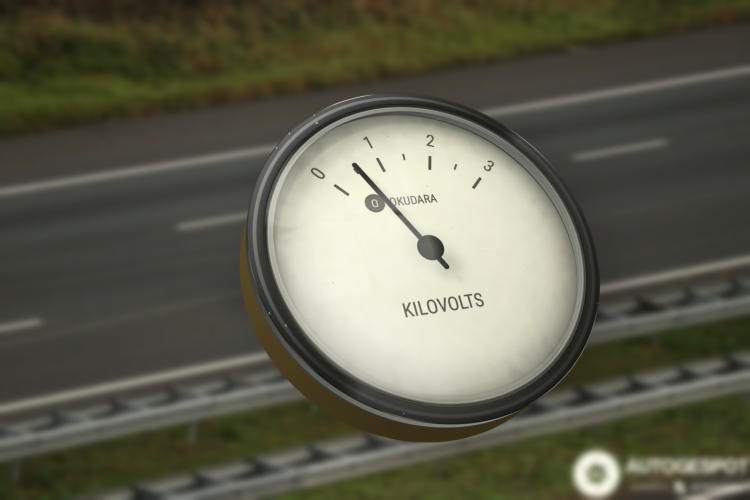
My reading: kV 0.5
